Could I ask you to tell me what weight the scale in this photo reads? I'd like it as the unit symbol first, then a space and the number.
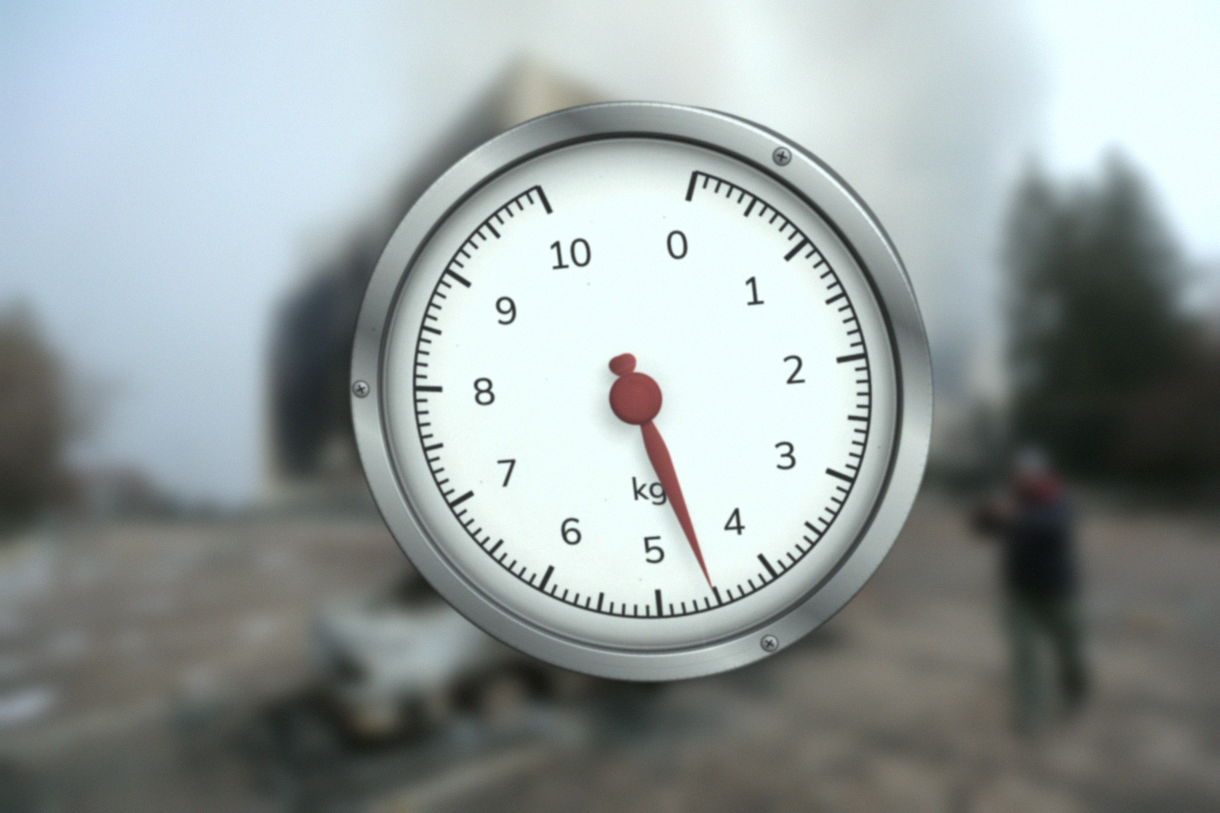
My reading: kg 4.5
